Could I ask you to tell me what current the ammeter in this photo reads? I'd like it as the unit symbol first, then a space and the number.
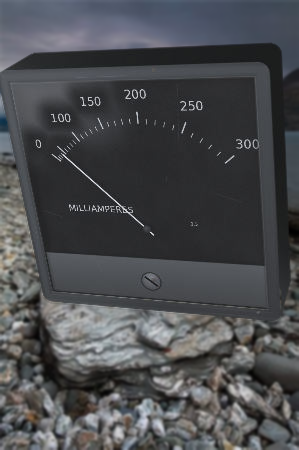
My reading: mA 50
